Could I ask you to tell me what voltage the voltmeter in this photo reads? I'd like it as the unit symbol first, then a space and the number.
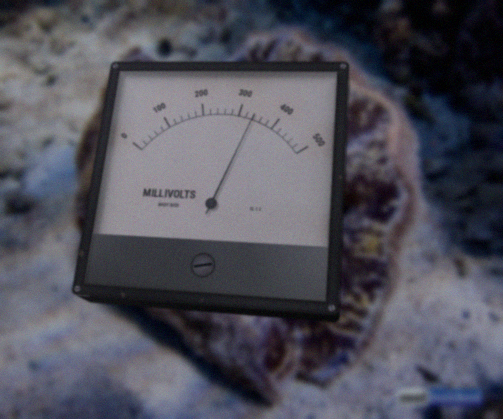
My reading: mV 340
